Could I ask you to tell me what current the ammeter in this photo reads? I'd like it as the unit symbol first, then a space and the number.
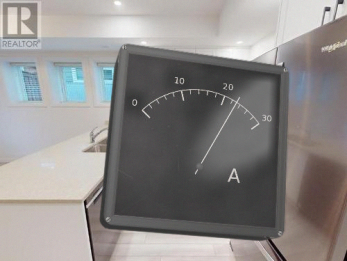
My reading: A 23
